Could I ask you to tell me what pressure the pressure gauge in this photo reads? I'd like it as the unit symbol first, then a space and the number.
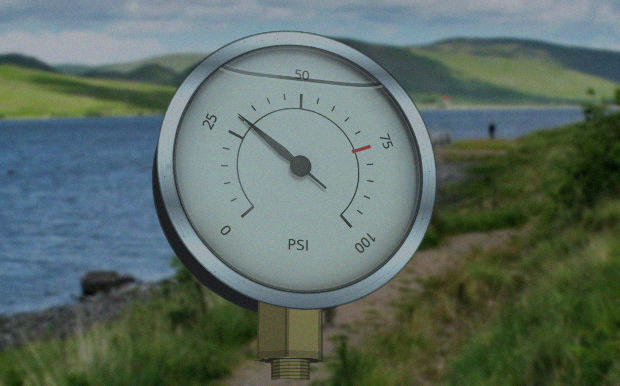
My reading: psi 30
